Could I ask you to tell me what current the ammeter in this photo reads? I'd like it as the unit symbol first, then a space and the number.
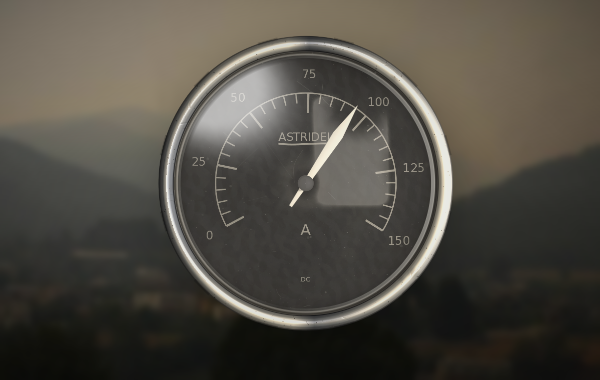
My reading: A 95
